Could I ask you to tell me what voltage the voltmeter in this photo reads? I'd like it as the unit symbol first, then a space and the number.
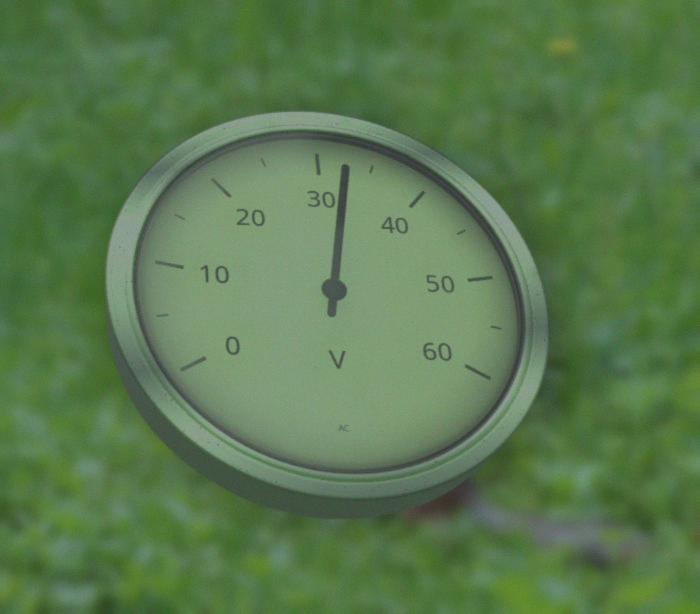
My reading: V 32.5
